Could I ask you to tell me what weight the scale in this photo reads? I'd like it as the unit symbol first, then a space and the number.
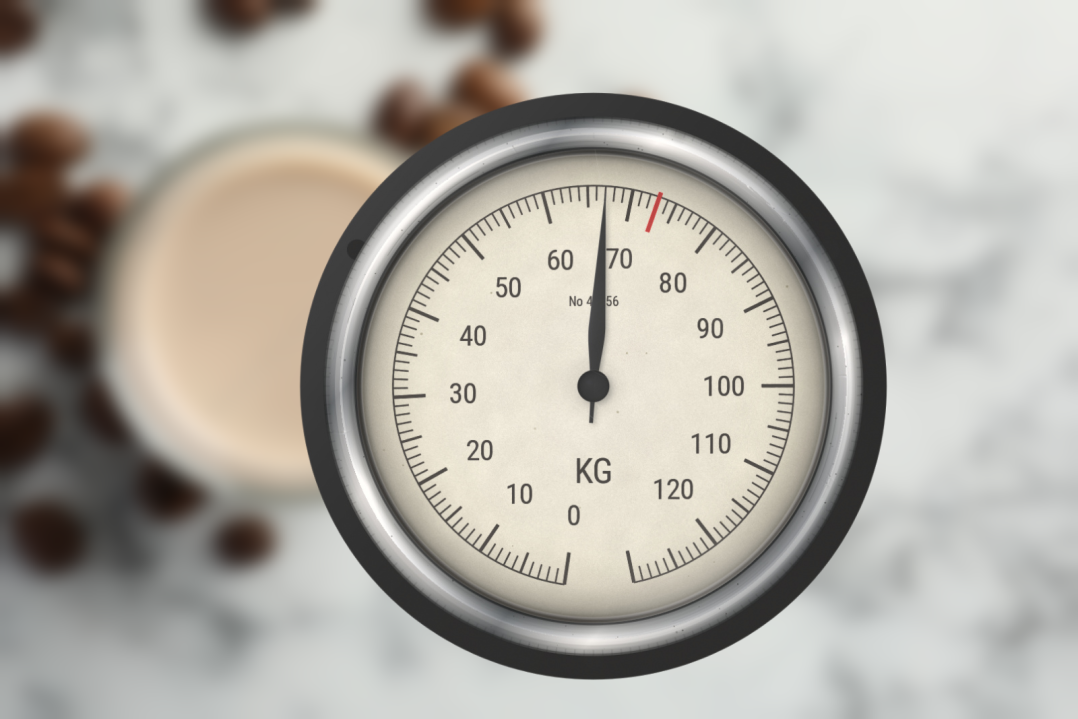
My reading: kg 67
